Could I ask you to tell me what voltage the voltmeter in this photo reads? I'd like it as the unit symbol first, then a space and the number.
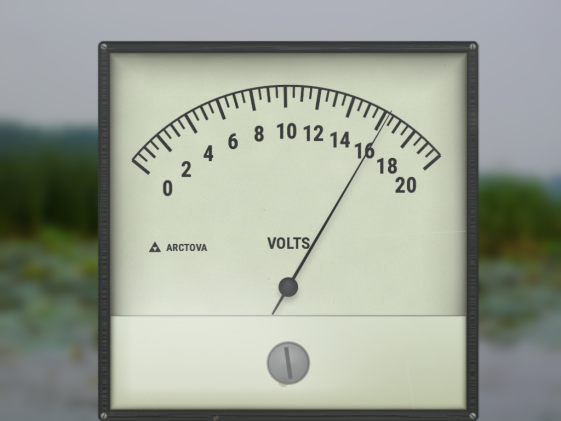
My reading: V 16.25
